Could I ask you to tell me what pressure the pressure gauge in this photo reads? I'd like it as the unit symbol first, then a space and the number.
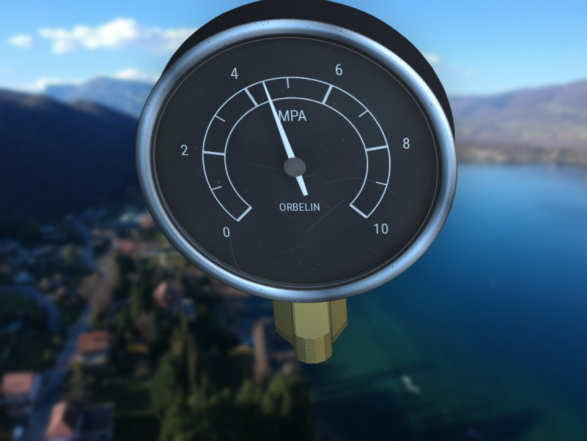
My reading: MPa 4.5
